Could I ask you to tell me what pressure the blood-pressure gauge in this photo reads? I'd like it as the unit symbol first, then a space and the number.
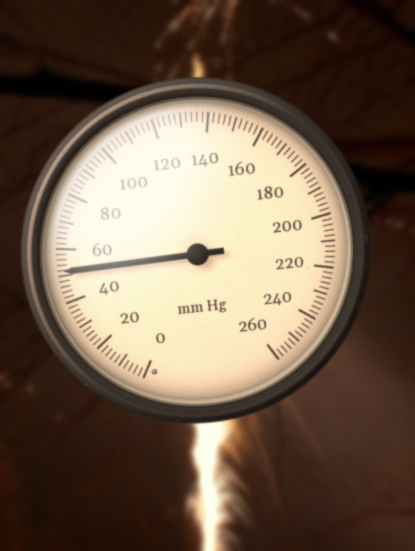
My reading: mmHg 52
